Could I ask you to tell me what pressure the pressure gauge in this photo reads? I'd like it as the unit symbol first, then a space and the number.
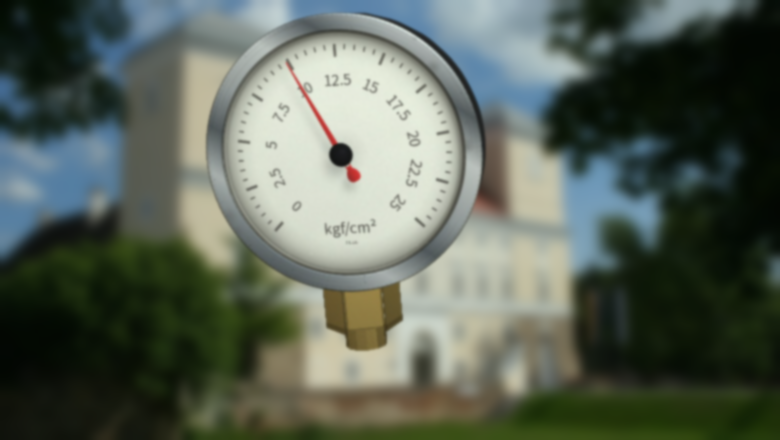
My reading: kg/cm² 10
